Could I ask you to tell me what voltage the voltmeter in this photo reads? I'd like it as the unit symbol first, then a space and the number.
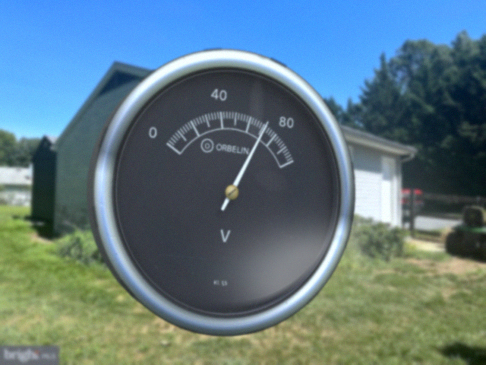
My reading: V 70
